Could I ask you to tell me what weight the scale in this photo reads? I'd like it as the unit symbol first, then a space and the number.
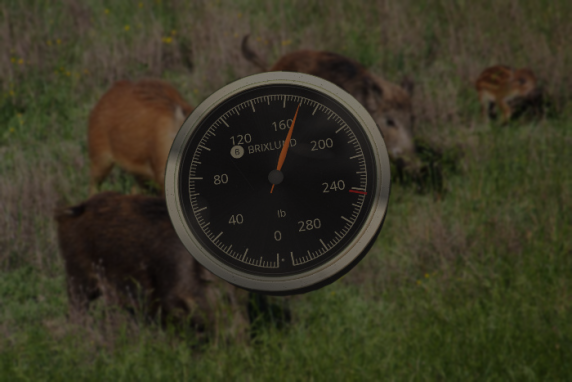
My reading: lb 170
